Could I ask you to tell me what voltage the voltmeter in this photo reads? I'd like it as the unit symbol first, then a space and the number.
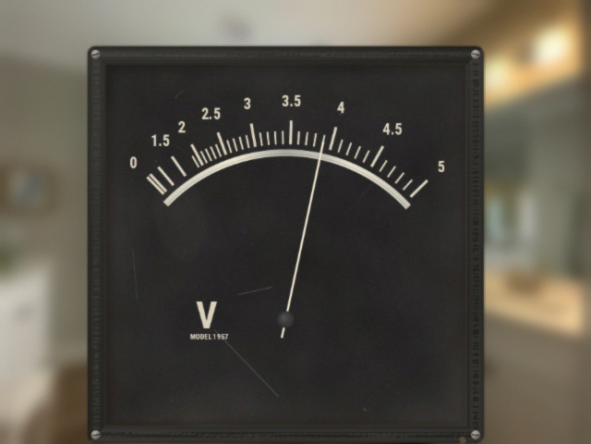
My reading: V 3.9
